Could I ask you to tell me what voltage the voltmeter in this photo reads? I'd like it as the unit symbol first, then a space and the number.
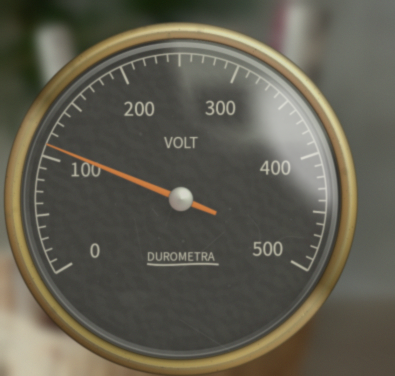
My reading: V 110
